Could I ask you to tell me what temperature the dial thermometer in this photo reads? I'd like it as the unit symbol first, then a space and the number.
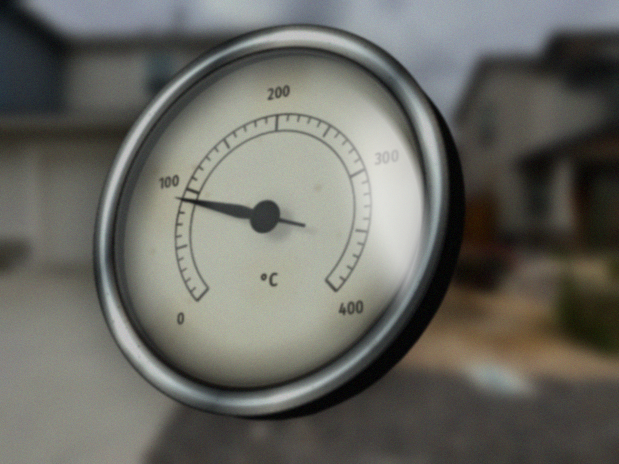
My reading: °C 90
